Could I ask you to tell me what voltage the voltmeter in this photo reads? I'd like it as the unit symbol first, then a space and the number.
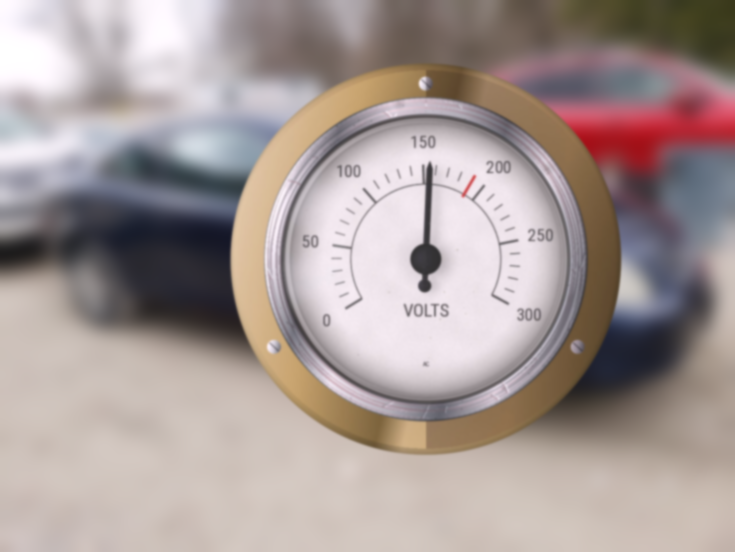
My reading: V 155
